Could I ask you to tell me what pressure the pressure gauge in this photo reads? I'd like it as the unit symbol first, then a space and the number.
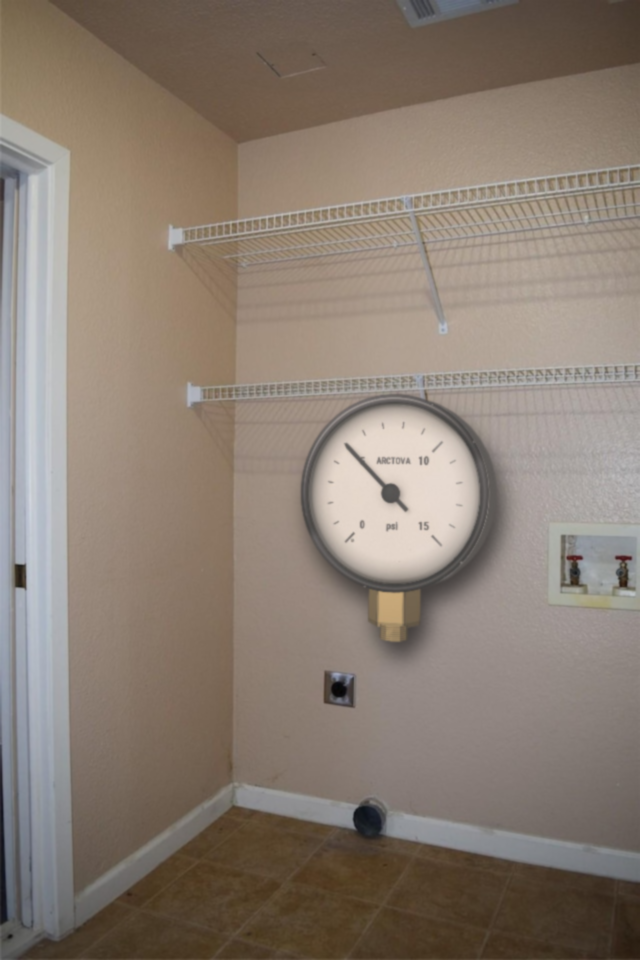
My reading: psi 5
